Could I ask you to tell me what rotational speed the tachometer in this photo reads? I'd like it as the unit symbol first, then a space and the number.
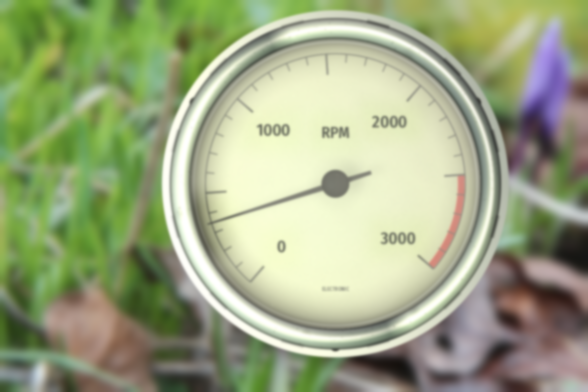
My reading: rpm 350
